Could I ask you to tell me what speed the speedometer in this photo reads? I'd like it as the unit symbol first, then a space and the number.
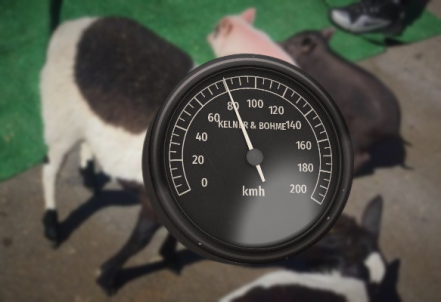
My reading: km/h 80
